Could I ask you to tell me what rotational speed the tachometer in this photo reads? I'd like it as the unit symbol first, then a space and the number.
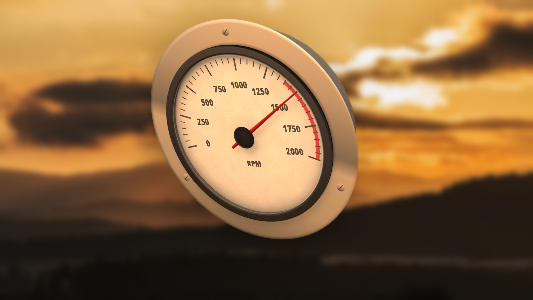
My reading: rpm 1500
